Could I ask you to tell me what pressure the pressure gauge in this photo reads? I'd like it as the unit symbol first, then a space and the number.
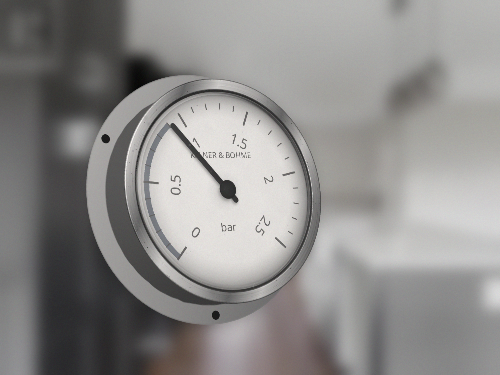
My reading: bar 0.9
